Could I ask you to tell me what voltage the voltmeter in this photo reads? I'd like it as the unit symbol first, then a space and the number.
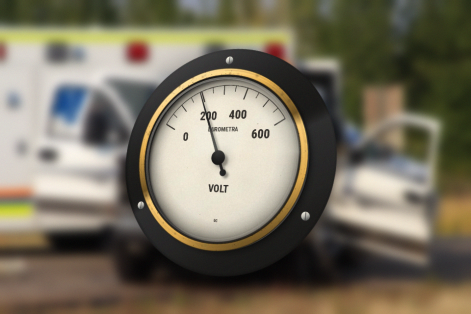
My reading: V 200
